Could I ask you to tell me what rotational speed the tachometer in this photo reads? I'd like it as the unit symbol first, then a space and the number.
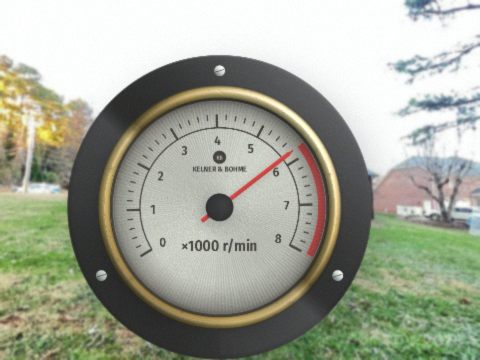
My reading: rpm 5800
